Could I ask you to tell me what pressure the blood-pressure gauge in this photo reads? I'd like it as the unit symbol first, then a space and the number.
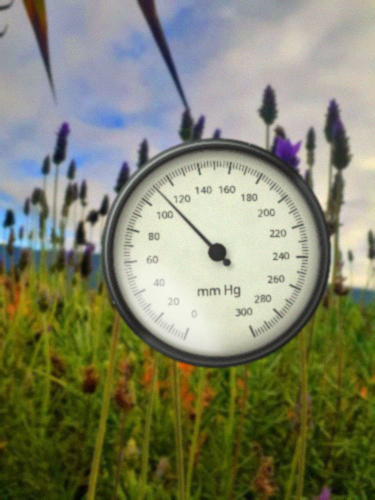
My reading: mmHg 110
